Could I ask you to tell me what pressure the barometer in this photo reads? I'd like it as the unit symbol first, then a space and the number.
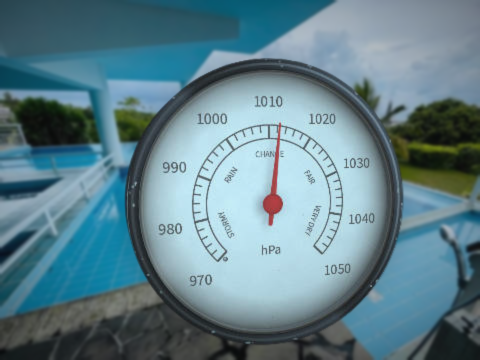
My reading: hPa 1012
